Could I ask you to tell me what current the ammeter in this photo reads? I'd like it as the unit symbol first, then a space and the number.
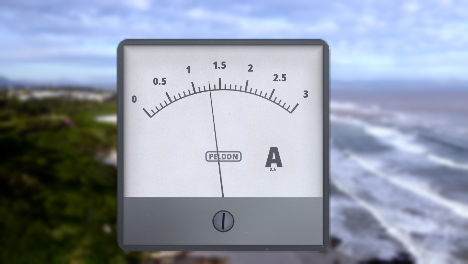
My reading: A 1.3
